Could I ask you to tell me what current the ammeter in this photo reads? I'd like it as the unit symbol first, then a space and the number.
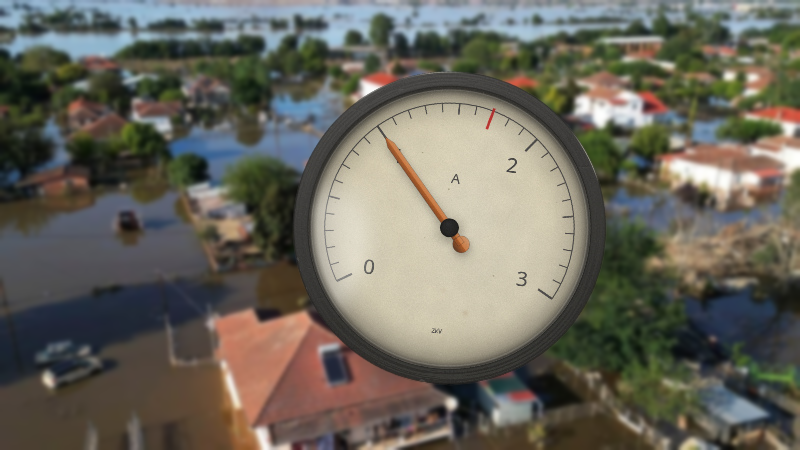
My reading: A 1
